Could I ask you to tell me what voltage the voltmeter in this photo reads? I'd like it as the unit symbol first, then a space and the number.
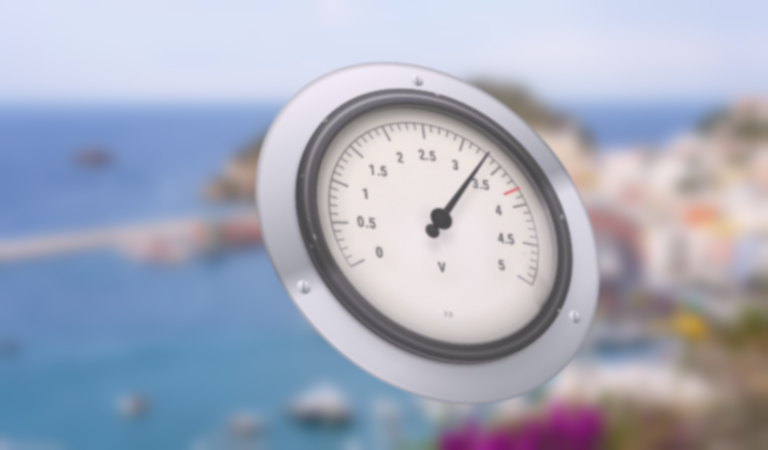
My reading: V 3.3
